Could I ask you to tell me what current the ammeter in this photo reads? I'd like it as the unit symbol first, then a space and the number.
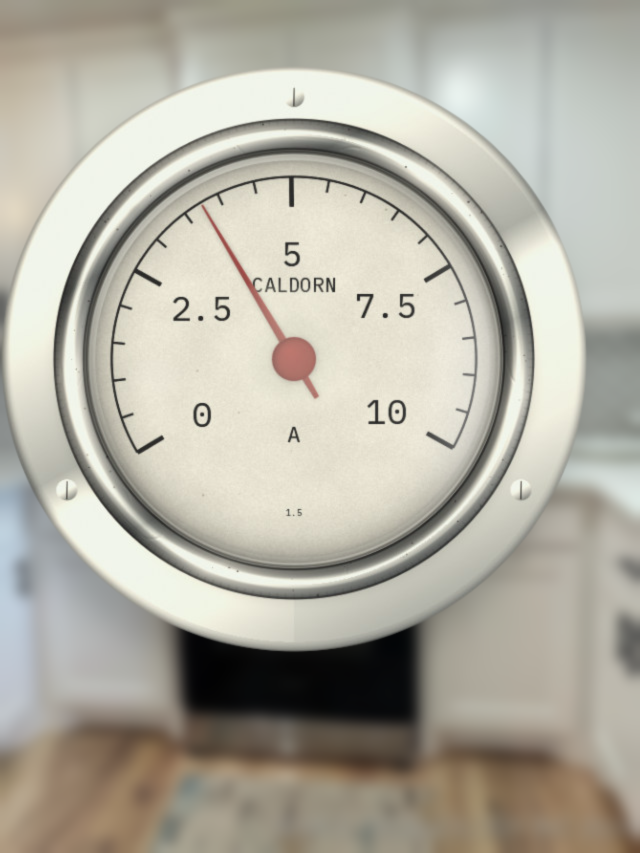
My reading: A 3.75
